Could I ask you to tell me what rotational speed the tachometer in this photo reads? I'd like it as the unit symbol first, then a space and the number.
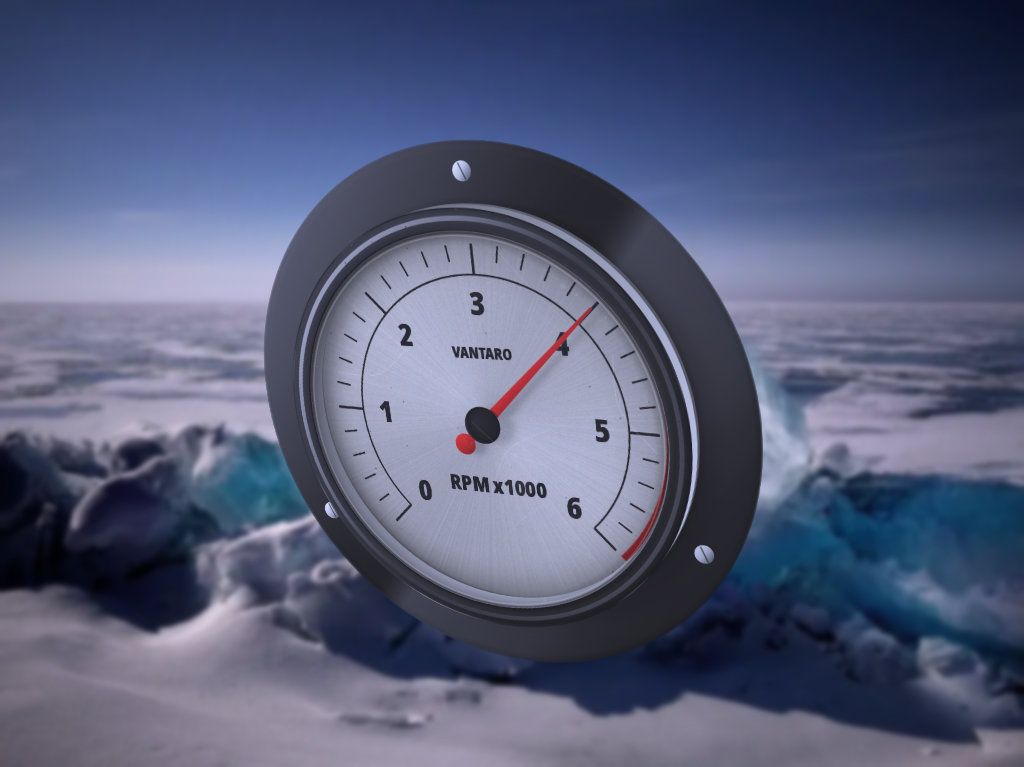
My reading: rpm 4000
